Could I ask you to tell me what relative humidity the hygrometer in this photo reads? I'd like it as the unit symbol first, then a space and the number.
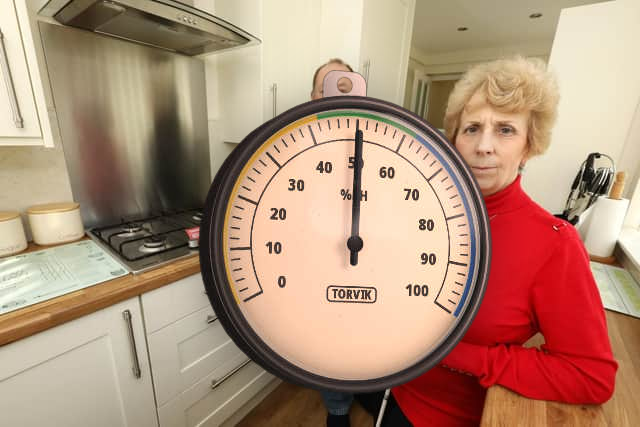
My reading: % 50
